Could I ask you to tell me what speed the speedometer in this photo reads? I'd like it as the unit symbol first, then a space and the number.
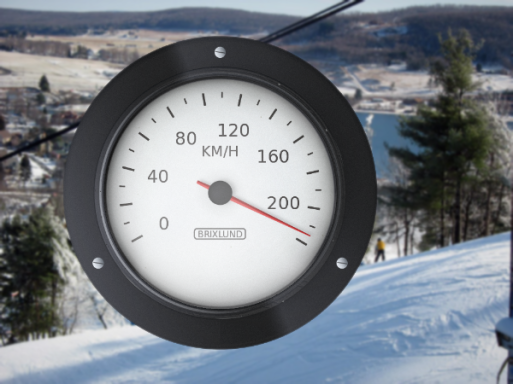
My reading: km/h 215
